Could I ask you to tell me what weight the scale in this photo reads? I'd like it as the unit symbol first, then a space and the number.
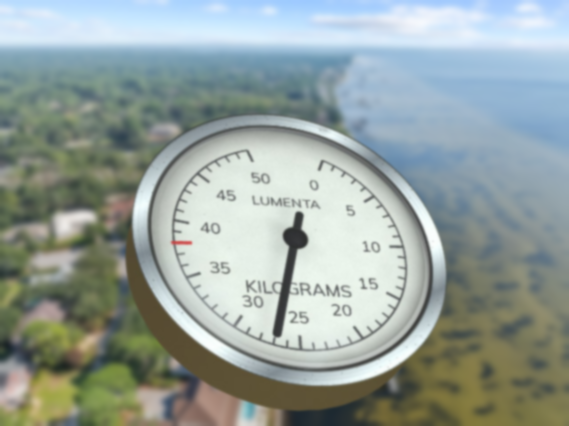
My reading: kg 27
